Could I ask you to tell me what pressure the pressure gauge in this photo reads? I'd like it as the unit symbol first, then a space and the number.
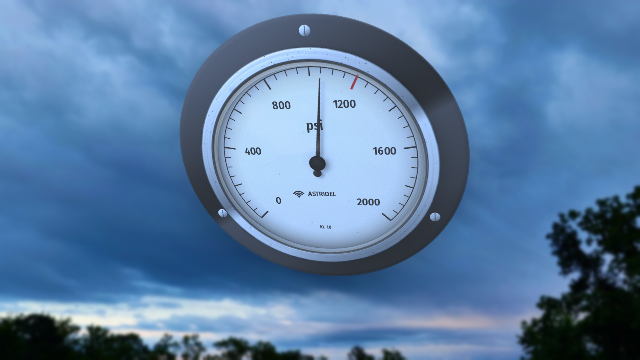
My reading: psi 1050
